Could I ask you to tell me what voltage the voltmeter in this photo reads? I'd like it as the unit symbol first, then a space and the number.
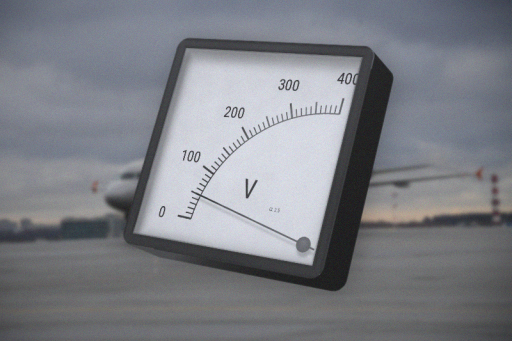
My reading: V 50
